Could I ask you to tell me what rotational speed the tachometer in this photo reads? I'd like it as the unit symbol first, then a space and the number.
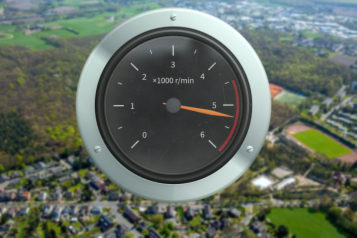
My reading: rpm 5250
